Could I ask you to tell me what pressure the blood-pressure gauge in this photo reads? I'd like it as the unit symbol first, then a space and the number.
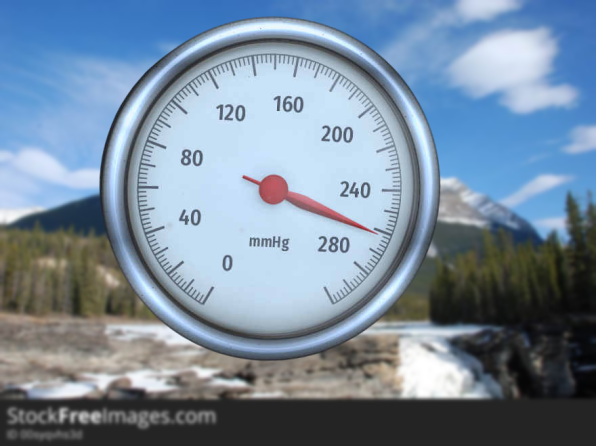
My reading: mmHg 262
